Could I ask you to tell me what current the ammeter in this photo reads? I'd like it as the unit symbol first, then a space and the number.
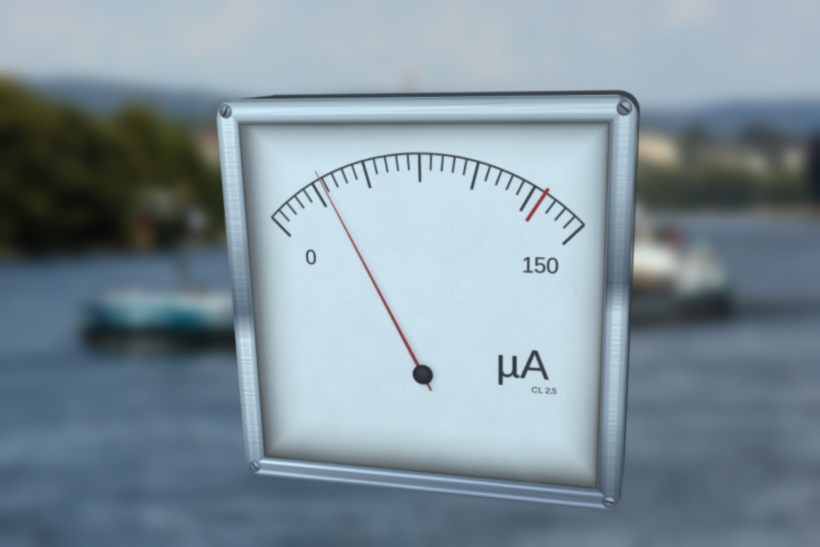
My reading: µA 30
